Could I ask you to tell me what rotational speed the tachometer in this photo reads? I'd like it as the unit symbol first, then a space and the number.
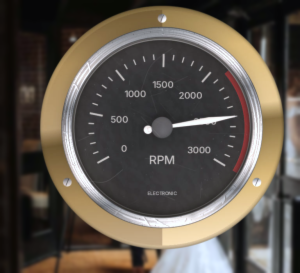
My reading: rpm 2500
